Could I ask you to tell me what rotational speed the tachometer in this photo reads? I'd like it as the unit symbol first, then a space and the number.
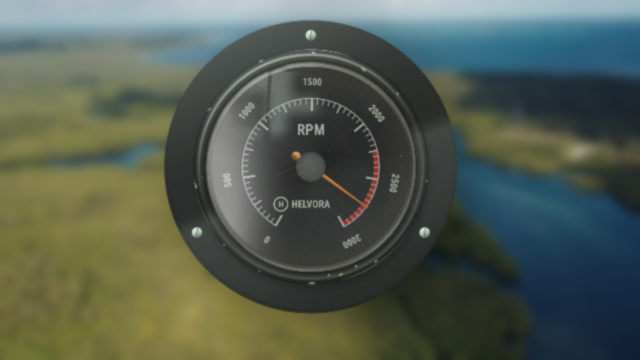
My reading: rpm 2750
